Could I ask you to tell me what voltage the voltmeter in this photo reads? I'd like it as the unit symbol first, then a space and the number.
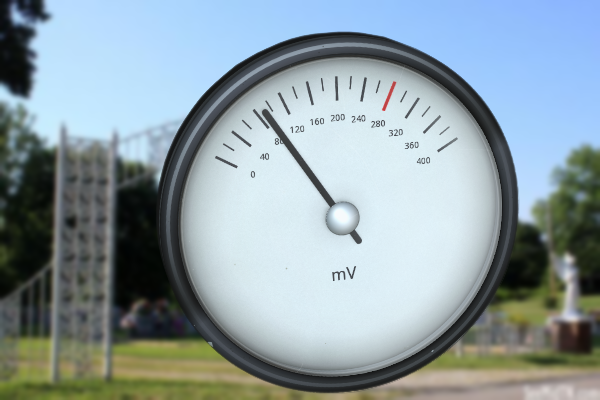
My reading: mV 90
